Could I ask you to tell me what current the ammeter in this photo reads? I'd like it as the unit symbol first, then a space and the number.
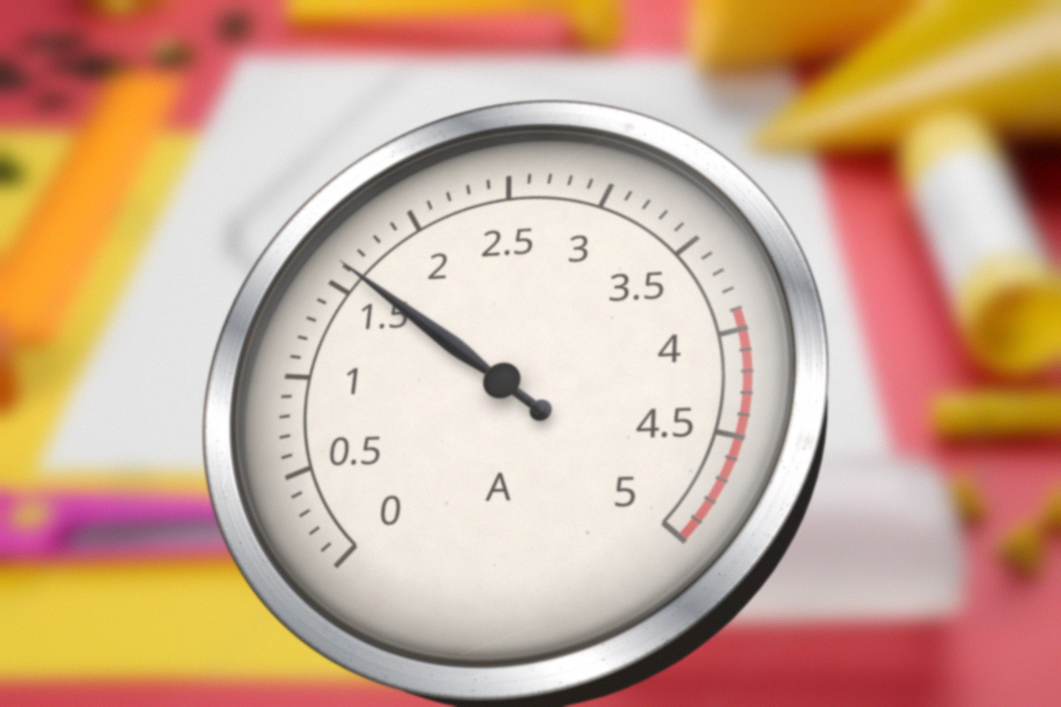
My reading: A 1.6
